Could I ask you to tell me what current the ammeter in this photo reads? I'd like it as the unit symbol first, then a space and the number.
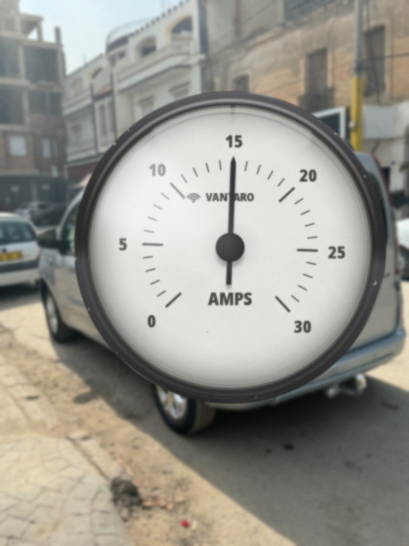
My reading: A 15
